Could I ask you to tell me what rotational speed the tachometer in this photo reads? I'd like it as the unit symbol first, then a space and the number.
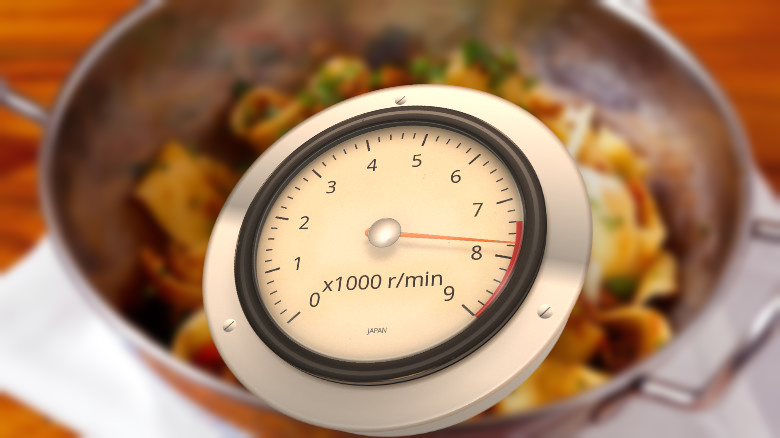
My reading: rpm 7800
